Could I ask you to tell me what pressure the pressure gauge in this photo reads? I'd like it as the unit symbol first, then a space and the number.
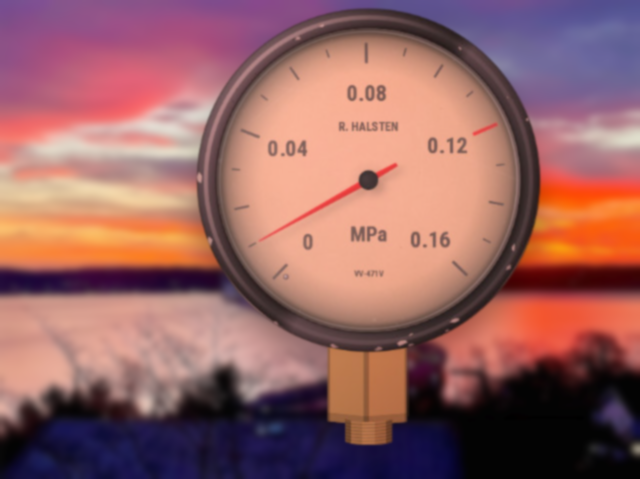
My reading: MPa 0.01
